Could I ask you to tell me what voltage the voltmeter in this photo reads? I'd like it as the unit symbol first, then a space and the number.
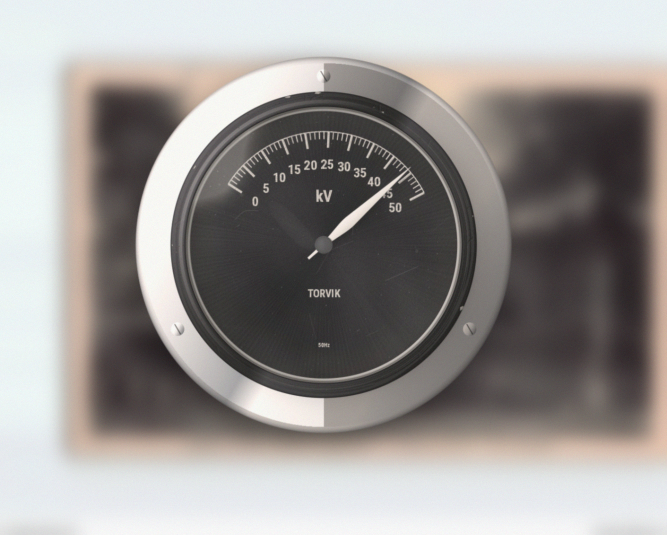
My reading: kV 44
